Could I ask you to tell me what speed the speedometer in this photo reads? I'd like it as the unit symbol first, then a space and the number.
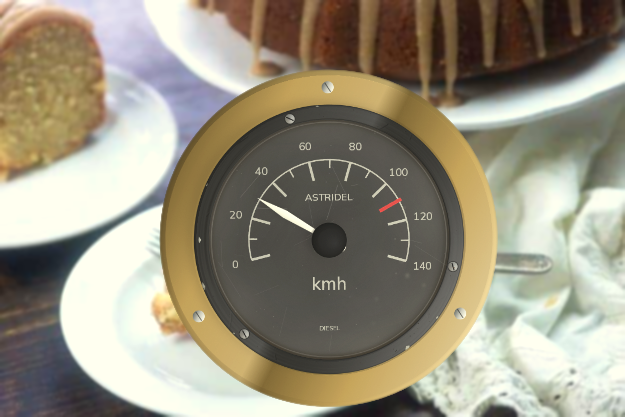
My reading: km/h 30
